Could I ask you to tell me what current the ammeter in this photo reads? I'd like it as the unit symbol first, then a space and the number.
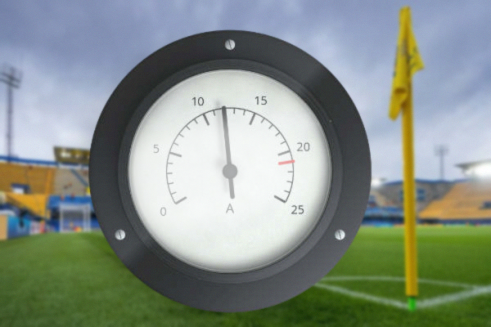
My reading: A 12
